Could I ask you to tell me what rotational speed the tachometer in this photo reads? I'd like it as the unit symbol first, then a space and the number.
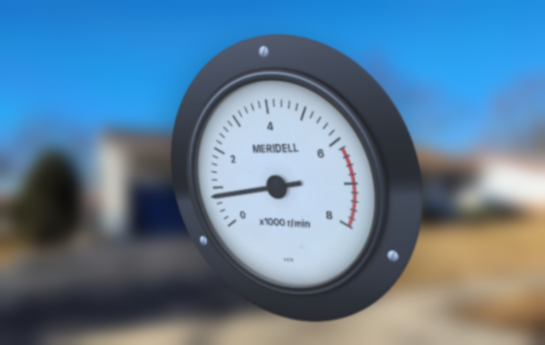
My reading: rpm 800
